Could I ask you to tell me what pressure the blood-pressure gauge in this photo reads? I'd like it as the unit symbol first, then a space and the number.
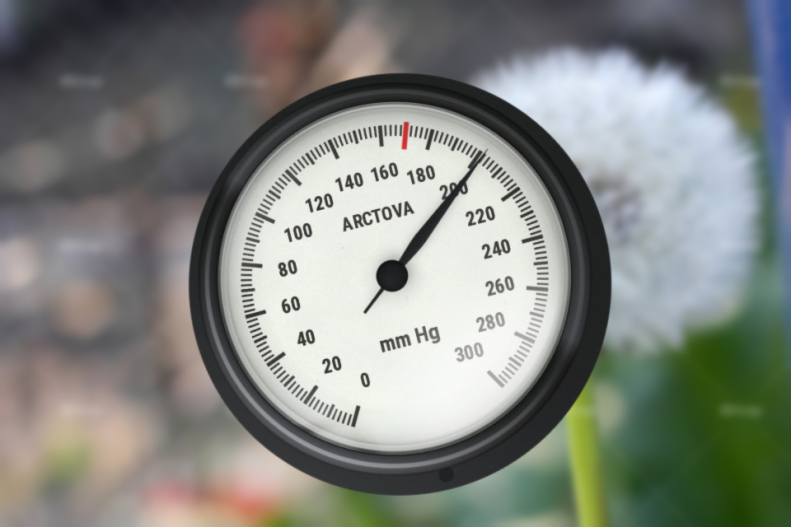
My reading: mmHg 202
